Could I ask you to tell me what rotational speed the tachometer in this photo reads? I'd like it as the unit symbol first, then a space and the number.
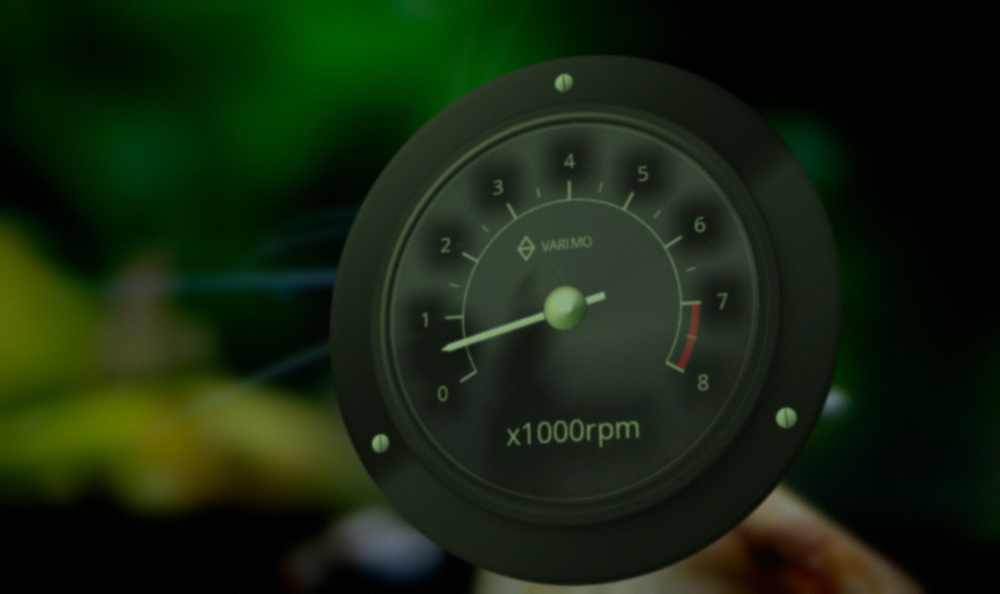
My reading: rpm 500
